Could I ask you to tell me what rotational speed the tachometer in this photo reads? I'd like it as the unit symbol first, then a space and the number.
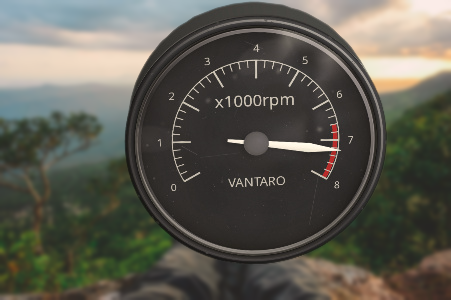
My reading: rpm 7200
